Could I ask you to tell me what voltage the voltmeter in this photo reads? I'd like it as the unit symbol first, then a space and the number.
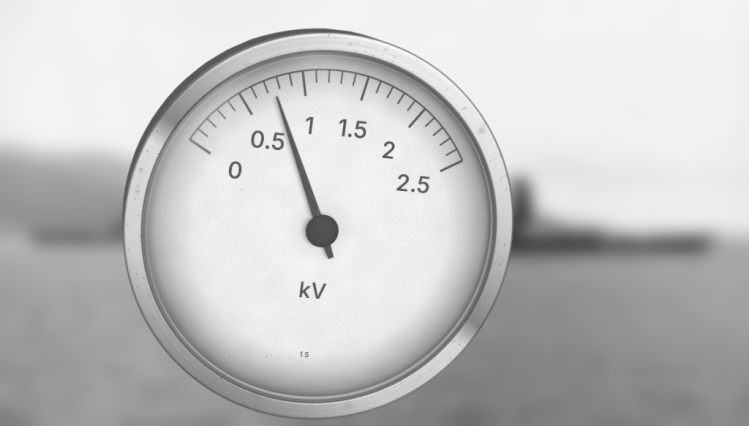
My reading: kV 0.75
